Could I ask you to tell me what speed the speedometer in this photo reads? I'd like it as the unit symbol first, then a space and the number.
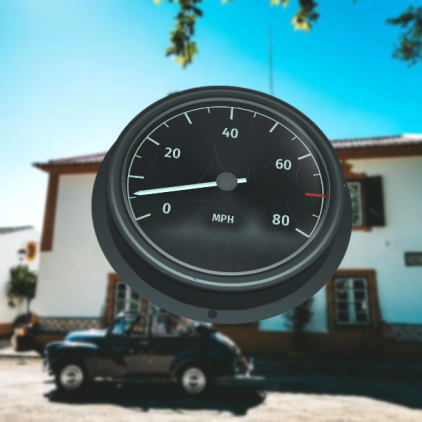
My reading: mph 5
